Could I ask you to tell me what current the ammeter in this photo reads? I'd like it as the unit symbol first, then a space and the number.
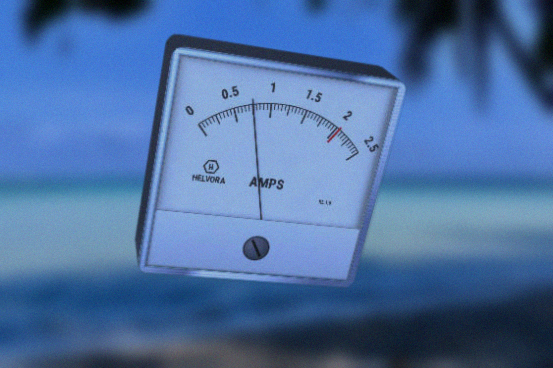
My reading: A 0.75
